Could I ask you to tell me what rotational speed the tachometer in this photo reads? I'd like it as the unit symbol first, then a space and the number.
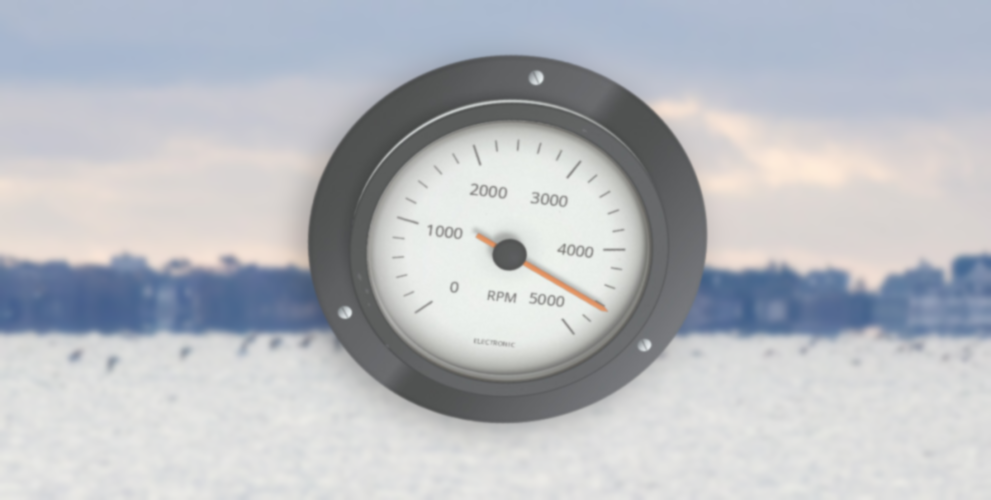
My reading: rpm 4600
